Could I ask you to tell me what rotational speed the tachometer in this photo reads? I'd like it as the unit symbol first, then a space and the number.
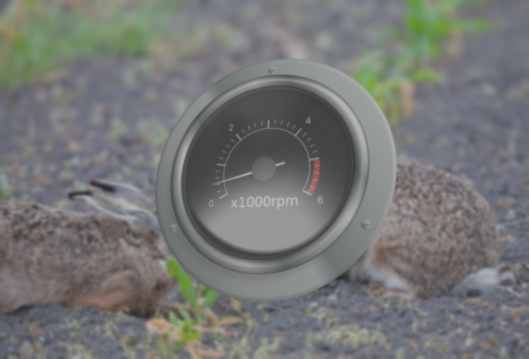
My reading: rpm 400
